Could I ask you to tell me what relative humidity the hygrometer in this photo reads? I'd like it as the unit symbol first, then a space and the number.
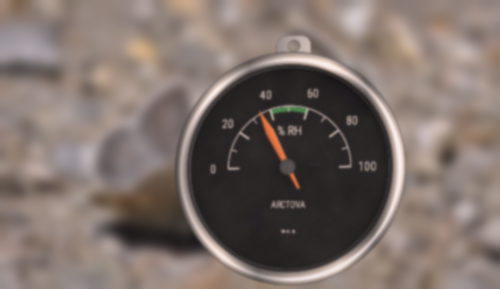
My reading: % 35
